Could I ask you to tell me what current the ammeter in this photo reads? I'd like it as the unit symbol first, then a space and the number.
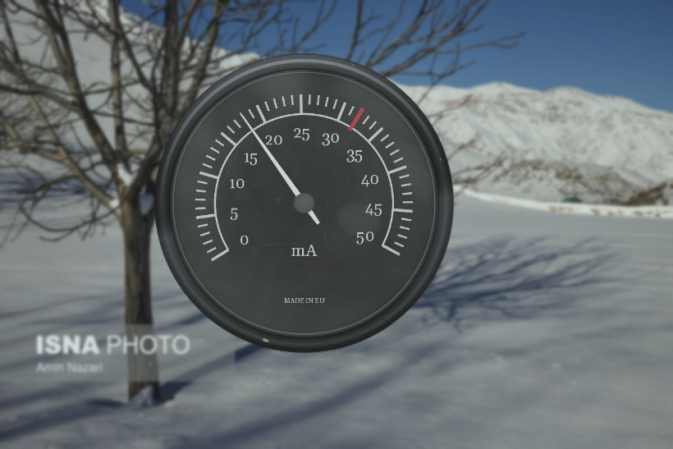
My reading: mA 18
